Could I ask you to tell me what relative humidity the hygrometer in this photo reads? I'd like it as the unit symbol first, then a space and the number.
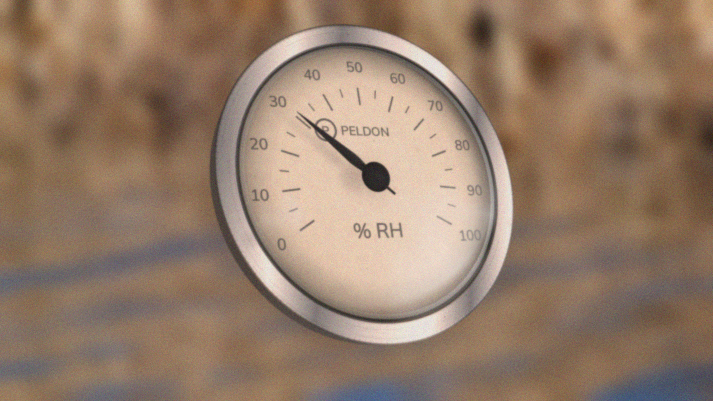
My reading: % 30
